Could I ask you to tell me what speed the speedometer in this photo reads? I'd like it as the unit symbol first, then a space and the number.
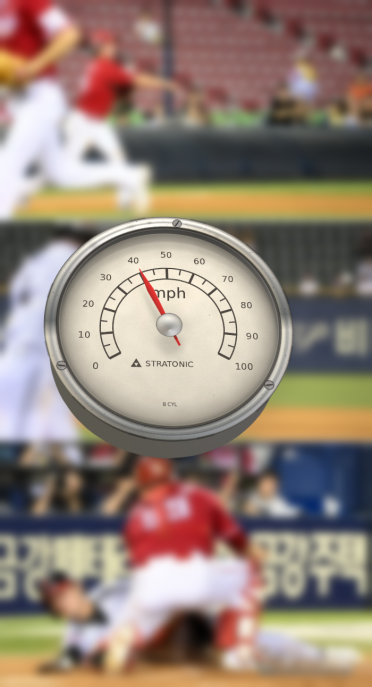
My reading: mph 40
